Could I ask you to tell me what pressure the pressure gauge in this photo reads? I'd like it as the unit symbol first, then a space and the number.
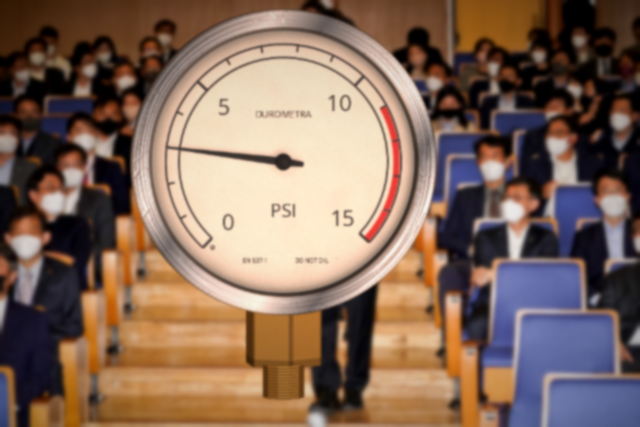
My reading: psi 3
